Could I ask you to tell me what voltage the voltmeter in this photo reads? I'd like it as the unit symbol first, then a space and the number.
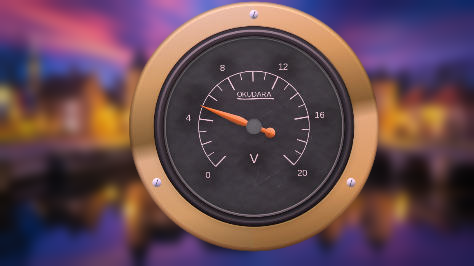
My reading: V 5
